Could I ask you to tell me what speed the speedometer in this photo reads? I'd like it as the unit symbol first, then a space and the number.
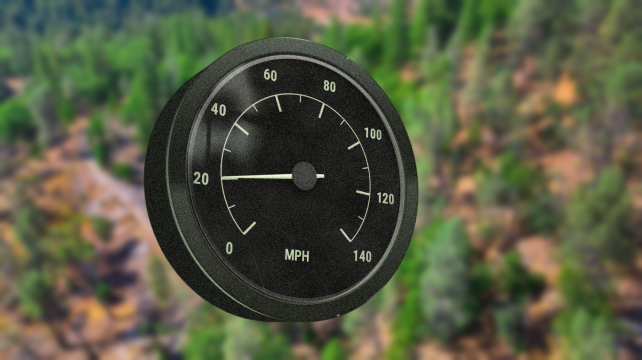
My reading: mph 20
